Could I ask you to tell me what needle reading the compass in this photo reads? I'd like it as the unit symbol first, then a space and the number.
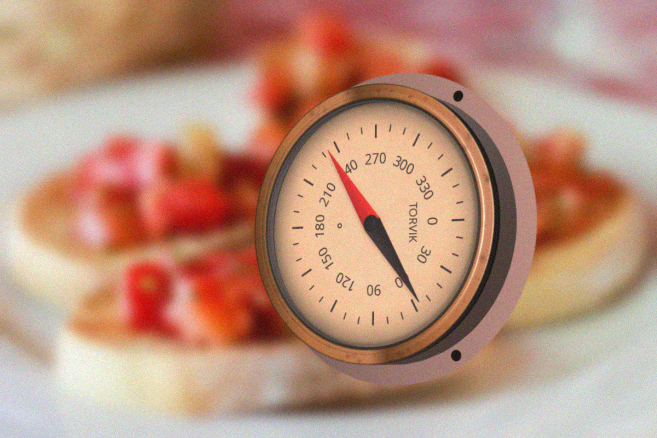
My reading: ° 235
